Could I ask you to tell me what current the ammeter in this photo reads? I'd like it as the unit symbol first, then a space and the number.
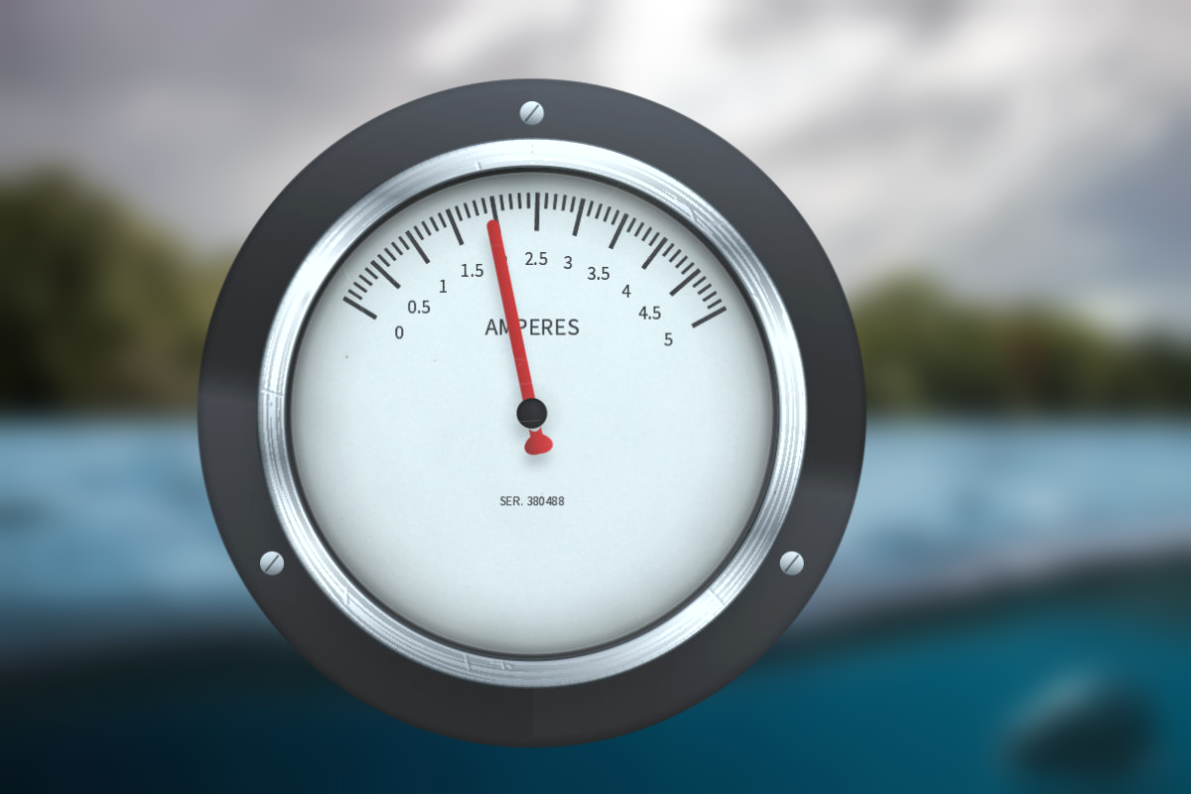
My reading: A 1.95
